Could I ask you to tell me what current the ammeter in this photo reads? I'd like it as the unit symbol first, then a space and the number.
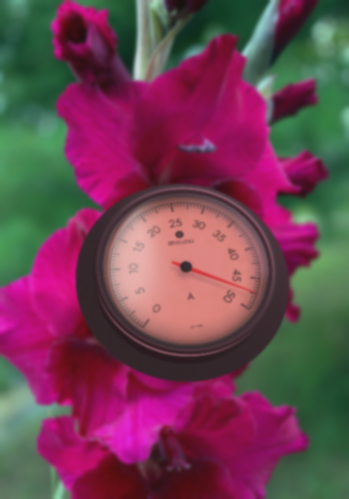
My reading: A 47.5
